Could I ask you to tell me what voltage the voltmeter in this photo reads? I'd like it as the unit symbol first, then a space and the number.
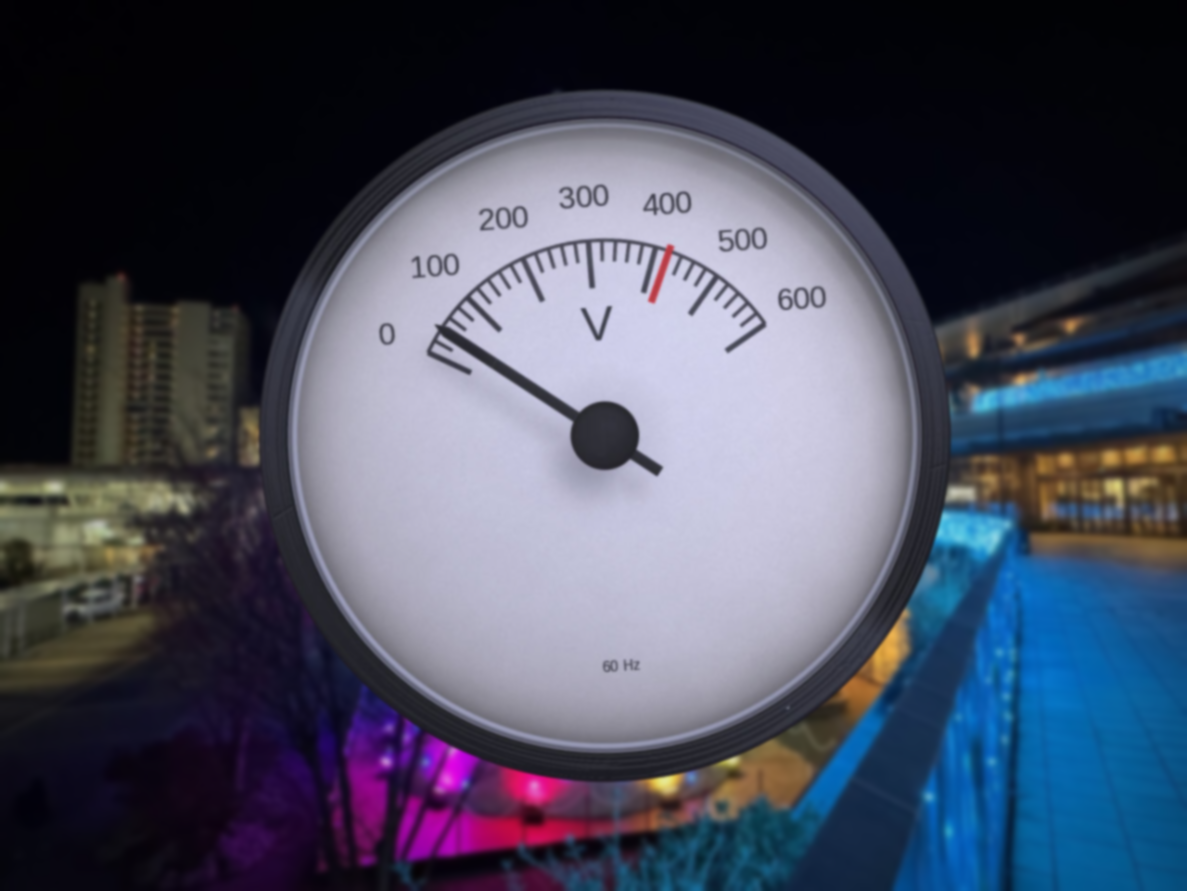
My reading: V 40
